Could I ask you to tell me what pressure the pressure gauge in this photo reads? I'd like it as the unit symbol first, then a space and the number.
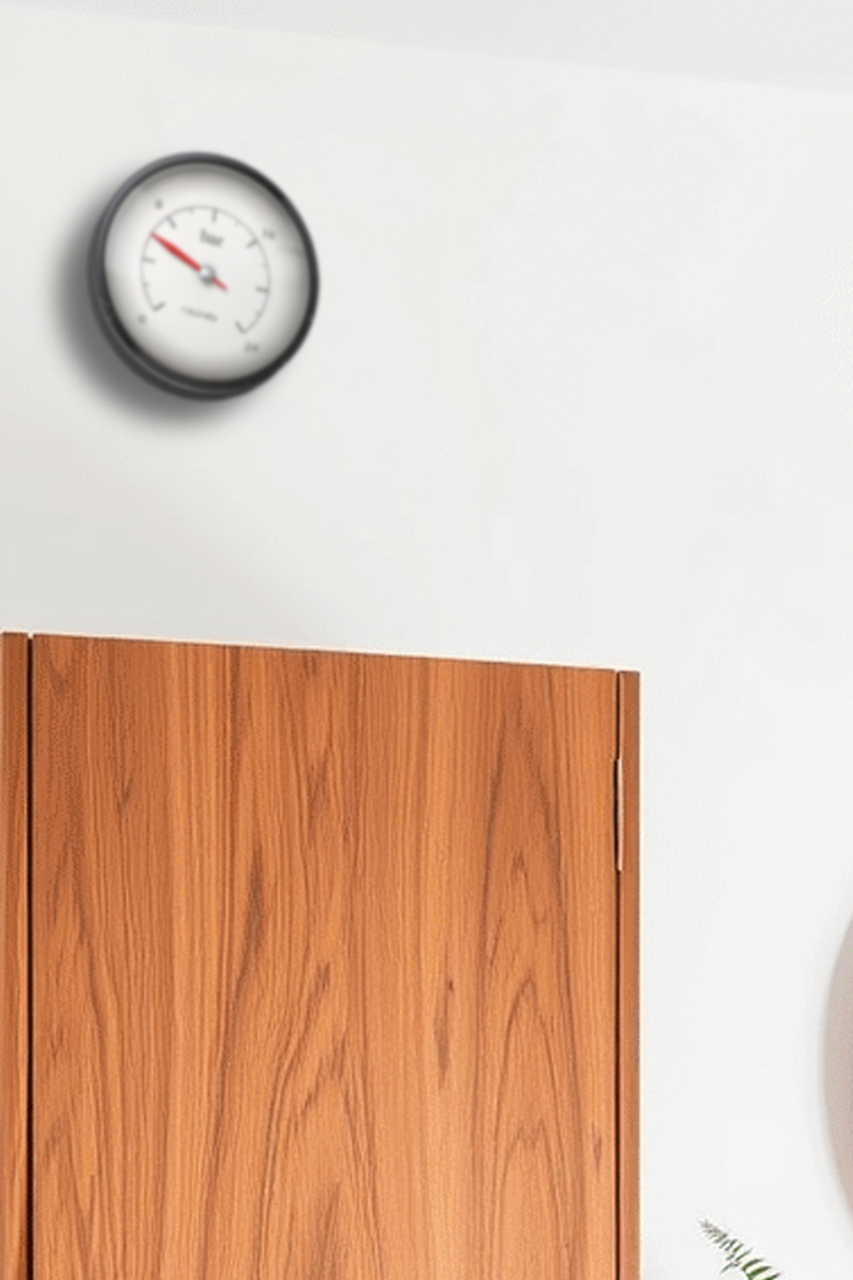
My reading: bar 6
